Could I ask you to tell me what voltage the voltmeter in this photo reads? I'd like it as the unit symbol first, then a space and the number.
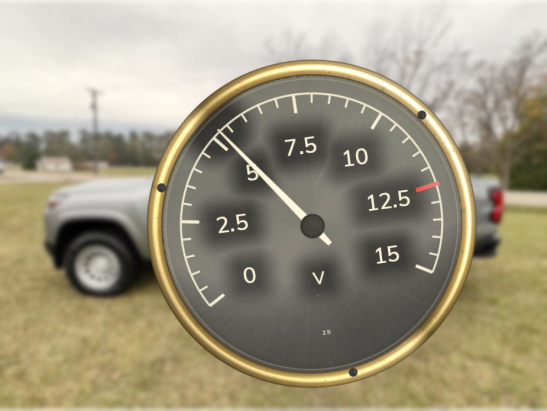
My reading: V 5.25
